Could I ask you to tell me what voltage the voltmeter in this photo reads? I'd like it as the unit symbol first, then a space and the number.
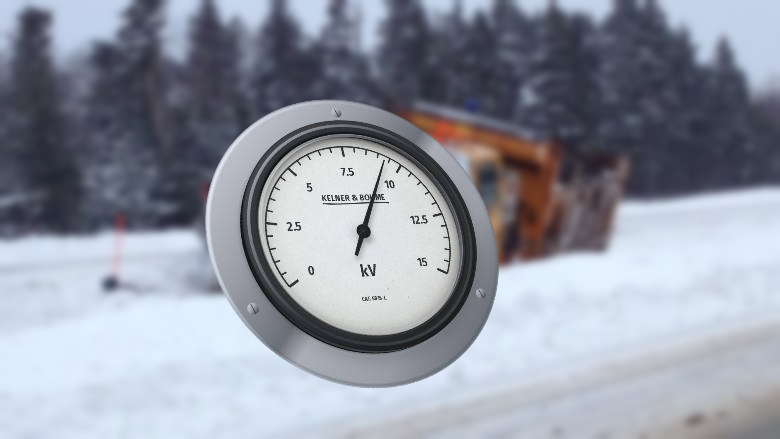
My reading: kV 9.25
